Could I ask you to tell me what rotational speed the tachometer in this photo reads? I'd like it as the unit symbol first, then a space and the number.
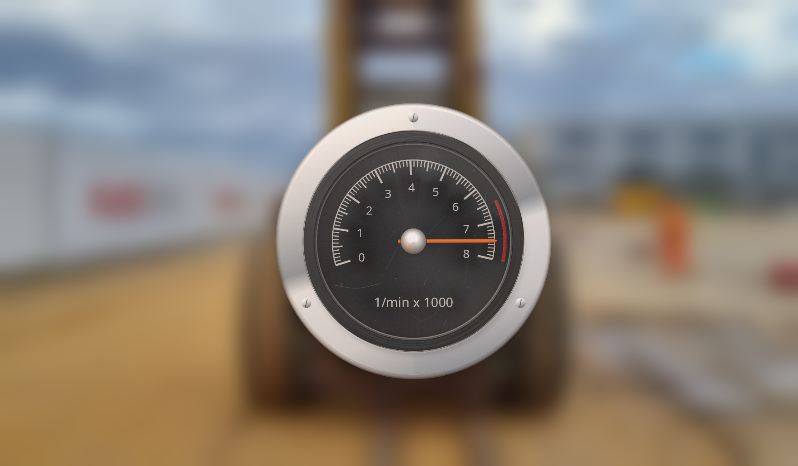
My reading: rpm 7500
